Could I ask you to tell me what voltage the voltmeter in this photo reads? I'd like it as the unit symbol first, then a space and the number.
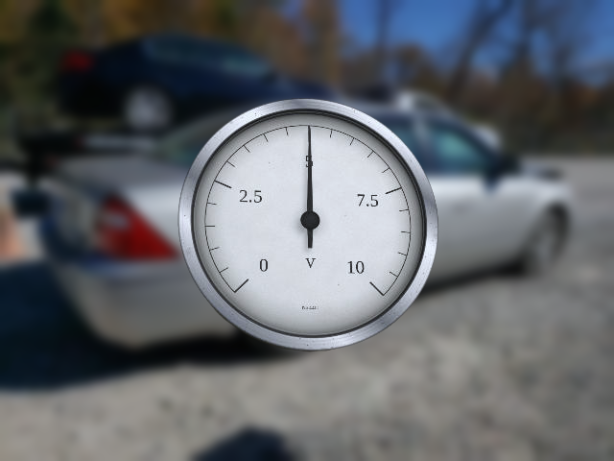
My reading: V 5
